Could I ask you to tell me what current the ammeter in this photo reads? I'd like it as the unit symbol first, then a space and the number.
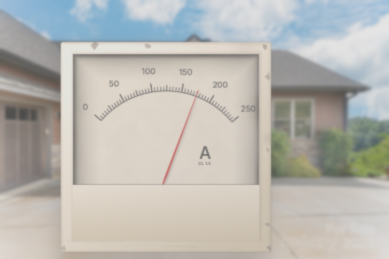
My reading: A 175
